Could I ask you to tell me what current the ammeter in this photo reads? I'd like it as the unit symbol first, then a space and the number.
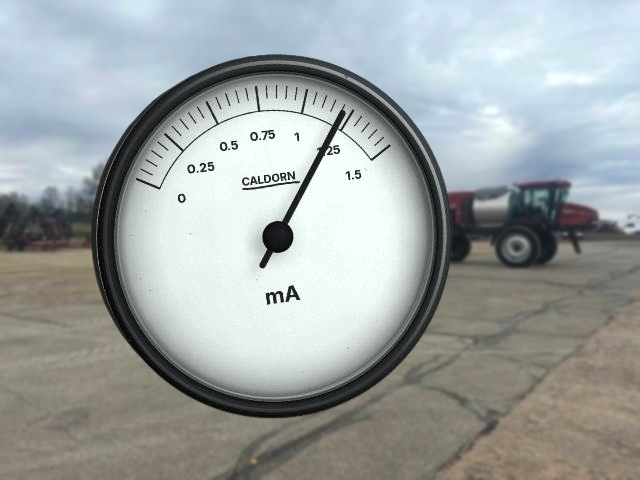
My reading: mA 1.2
